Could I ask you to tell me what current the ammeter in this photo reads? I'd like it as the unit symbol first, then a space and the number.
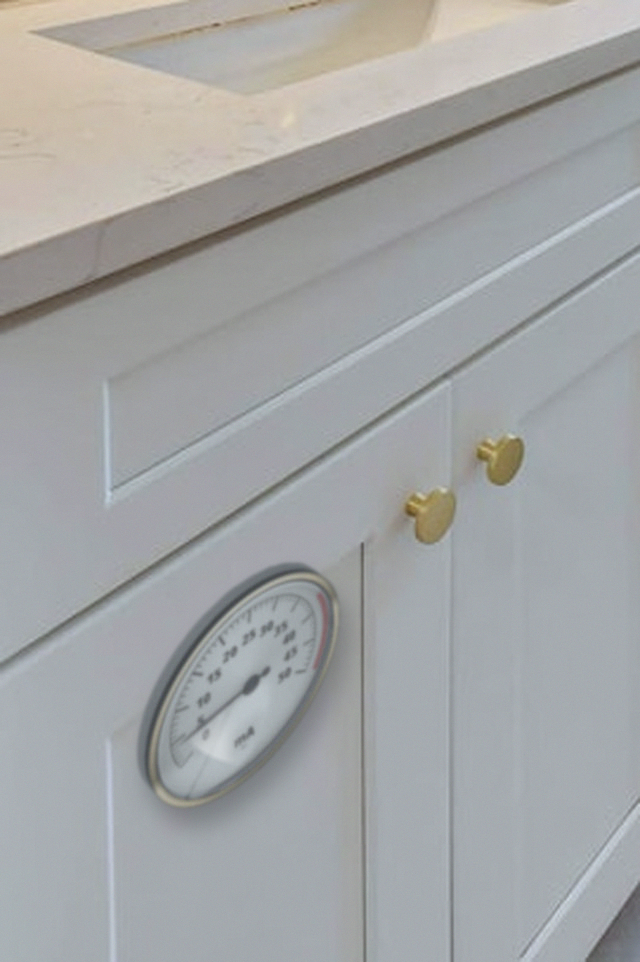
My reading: mA 5
